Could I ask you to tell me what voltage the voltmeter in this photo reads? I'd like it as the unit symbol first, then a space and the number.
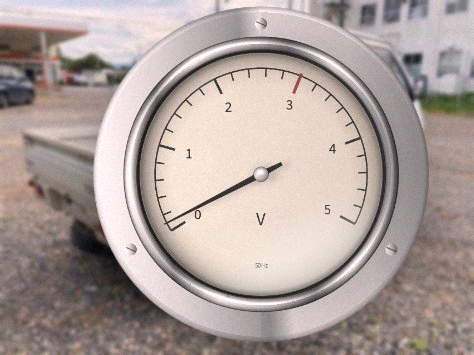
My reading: V 0.1
